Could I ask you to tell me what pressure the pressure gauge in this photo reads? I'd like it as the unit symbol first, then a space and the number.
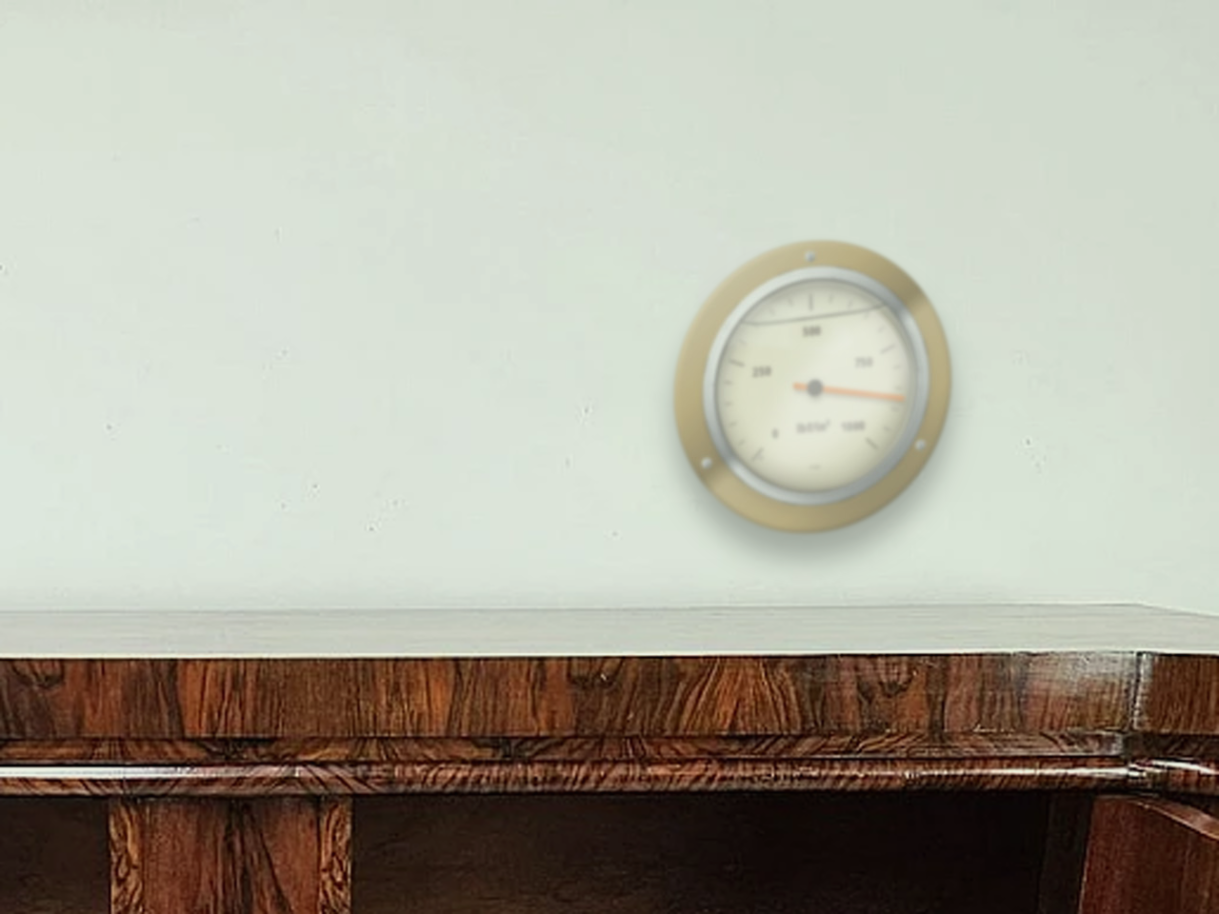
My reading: psi 875
